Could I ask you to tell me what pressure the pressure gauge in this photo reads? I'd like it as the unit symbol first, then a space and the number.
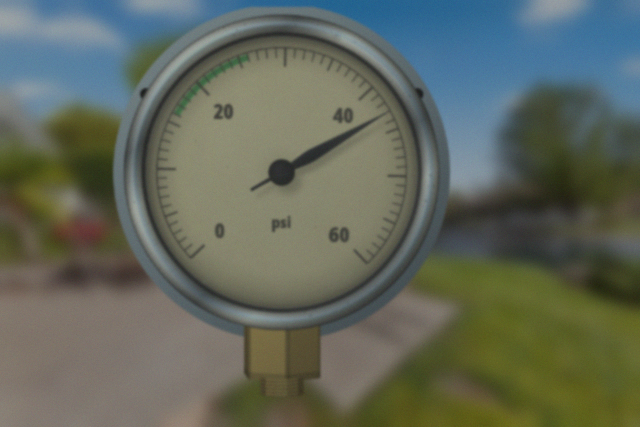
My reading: psi 43
